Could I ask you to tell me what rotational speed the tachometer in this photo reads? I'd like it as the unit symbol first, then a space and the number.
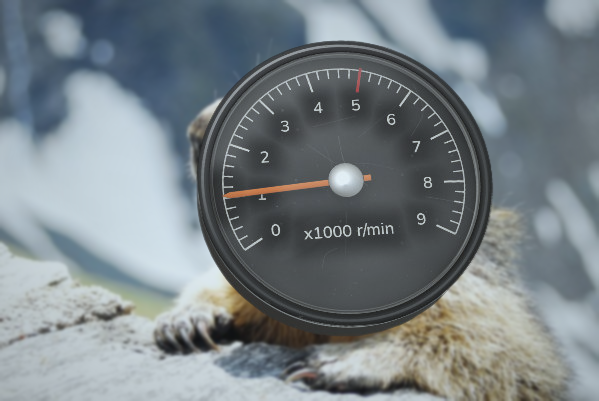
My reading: rpm 1000
